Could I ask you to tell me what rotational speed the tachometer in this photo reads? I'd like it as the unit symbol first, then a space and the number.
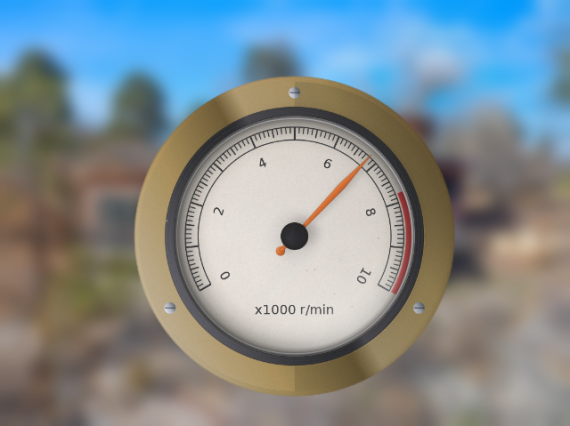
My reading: rpm 6800
